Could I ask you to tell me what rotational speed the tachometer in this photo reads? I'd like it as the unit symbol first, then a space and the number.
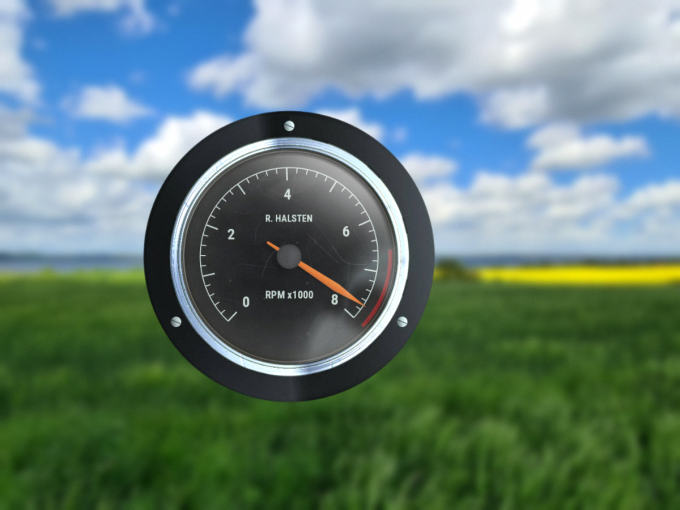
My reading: rpm 7700
